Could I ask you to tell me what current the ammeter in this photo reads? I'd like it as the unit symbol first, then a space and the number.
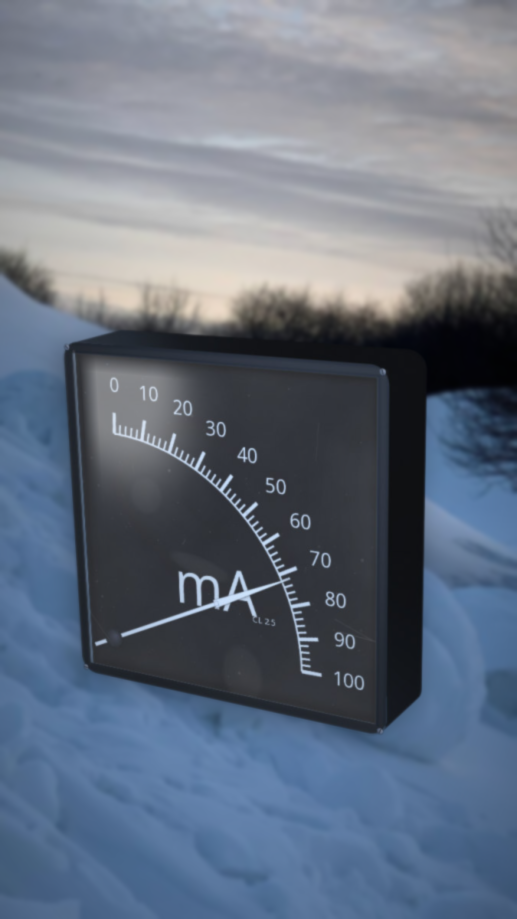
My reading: mA 72
